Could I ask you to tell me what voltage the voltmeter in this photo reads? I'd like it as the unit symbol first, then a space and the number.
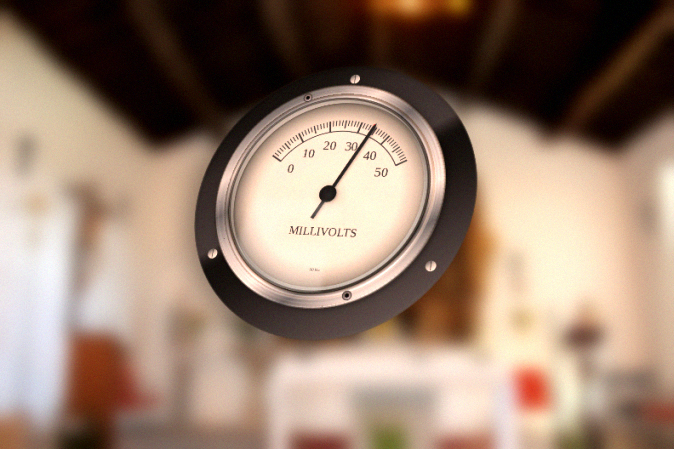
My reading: mV 35
